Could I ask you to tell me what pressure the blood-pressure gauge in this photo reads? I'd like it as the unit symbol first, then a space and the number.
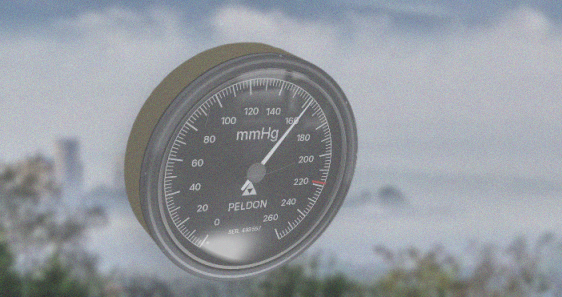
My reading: mmHg 160
